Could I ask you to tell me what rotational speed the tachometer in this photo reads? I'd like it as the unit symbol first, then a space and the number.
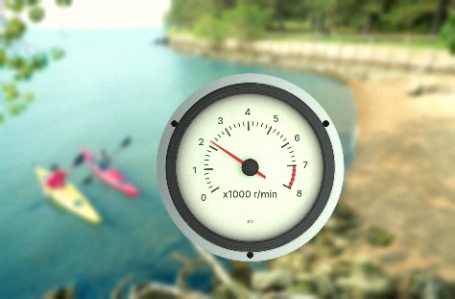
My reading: rpm 2200
